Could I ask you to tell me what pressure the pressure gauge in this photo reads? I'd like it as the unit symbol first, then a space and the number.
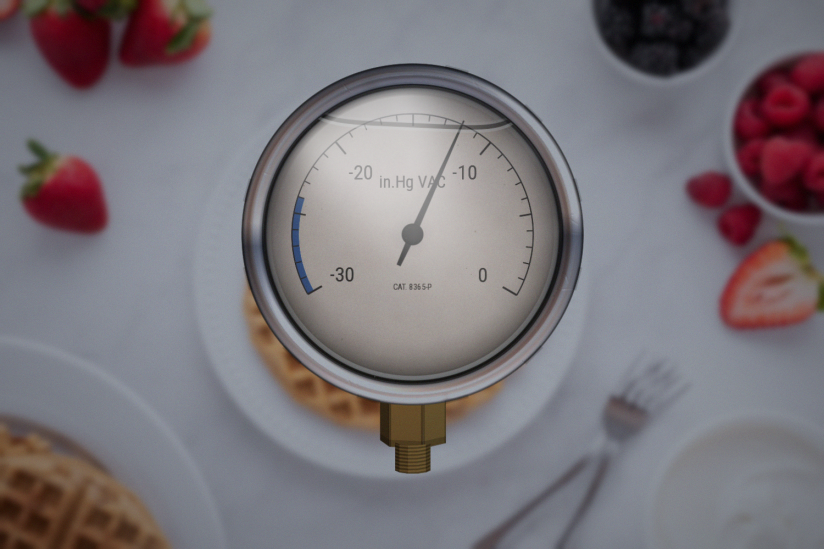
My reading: inHg -12
